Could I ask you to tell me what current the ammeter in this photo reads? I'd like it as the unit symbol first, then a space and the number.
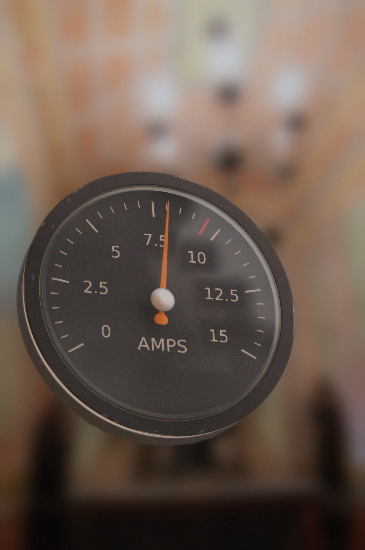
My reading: A 8
